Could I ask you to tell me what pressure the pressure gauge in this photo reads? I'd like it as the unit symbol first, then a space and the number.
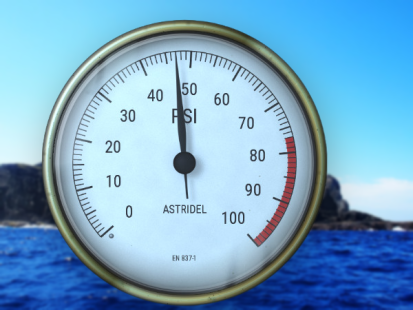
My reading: psi 47
